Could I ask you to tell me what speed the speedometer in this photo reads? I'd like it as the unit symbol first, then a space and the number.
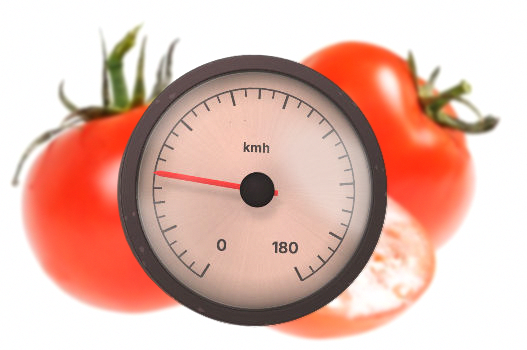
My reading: km/h 40
